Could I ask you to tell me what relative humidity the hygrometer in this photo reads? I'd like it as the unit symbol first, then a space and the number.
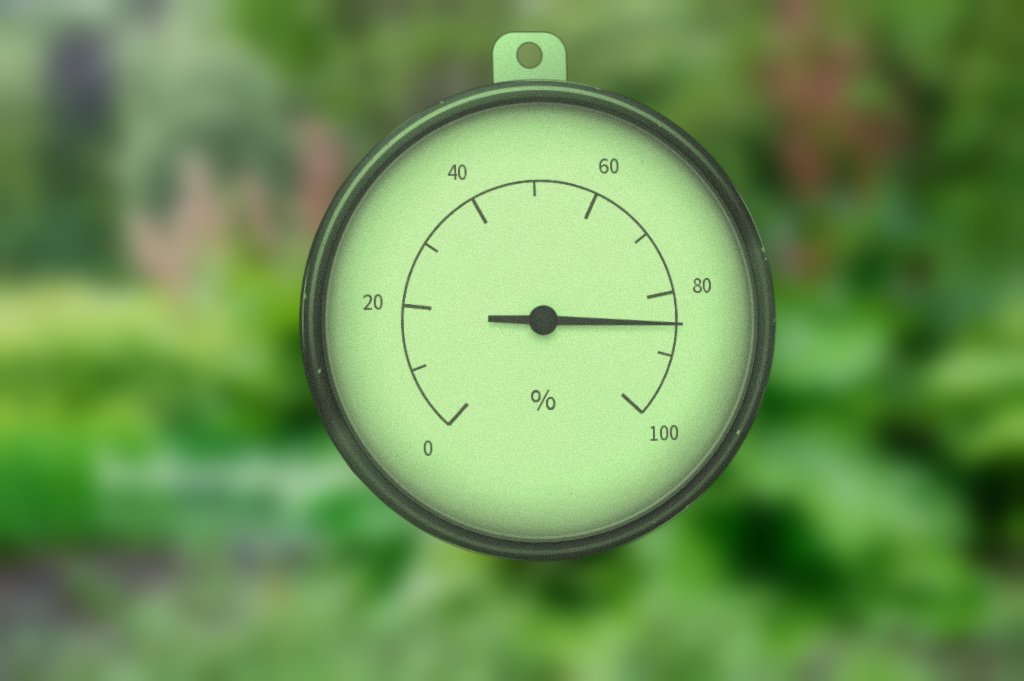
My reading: % 85
